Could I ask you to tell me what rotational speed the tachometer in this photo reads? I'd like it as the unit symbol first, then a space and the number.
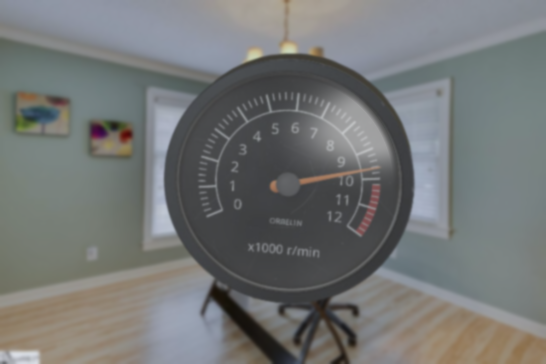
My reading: rpm 9600
